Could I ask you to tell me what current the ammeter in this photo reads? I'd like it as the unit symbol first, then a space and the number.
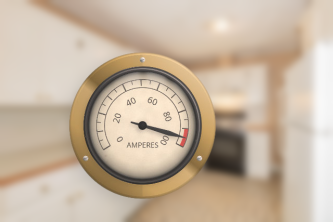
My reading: A 95
